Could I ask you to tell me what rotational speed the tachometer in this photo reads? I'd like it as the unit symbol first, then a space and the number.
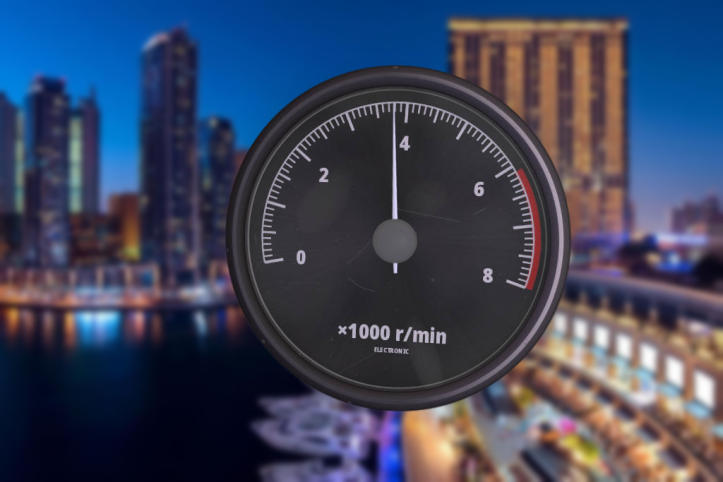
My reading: rpm 3800
